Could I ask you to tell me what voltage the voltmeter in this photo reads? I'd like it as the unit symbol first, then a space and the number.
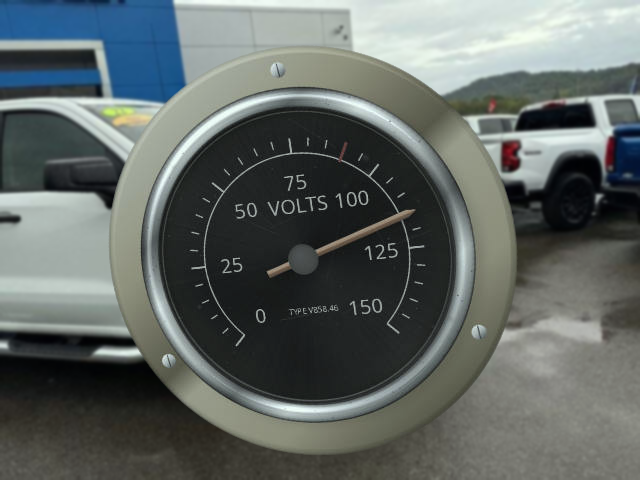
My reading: V 115
